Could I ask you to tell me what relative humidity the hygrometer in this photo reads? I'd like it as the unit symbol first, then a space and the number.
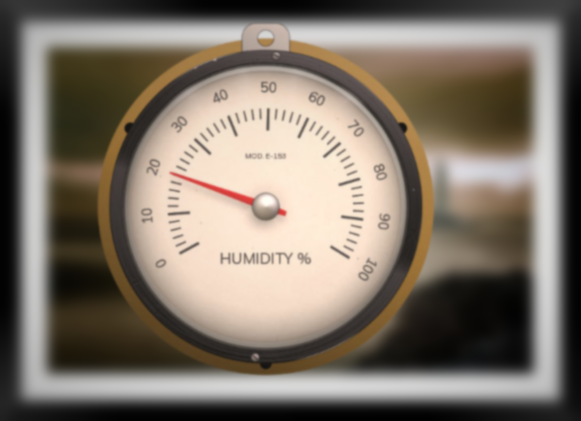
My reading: % 20
